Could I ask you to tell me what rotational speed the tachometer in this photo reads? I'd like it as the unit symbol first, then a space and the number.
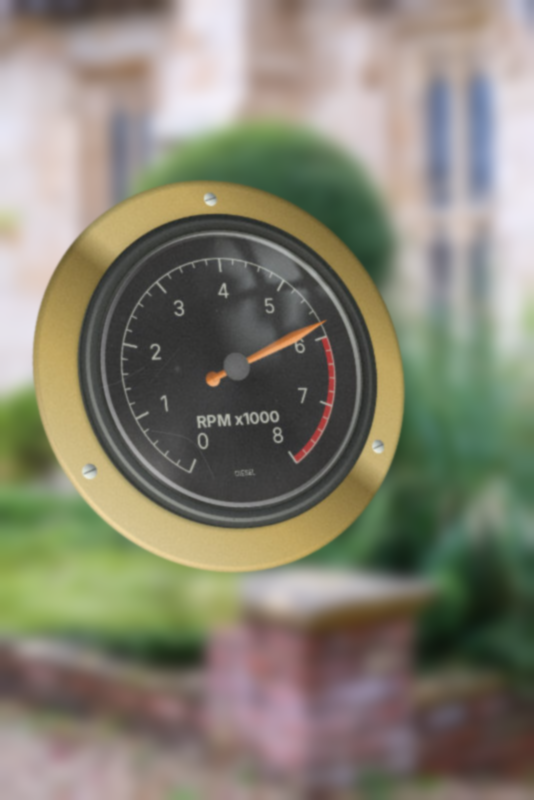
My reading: rpm 5800
